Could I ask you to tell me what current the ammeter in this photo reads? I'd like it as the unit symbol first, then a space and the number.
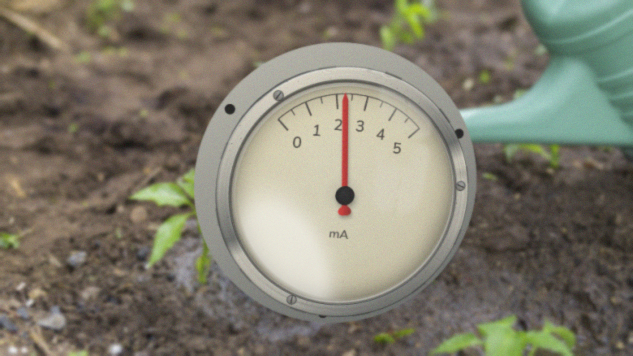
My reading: mA 2.25
